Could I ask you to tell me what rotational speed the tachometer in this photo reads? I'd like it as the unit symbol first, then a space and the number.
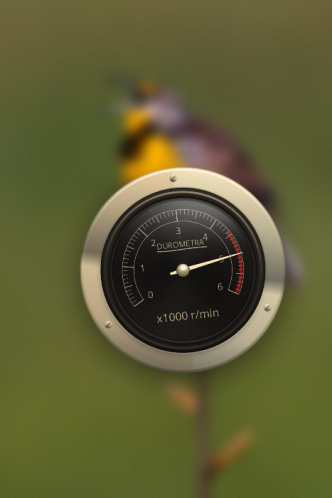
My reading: rpm 5000
